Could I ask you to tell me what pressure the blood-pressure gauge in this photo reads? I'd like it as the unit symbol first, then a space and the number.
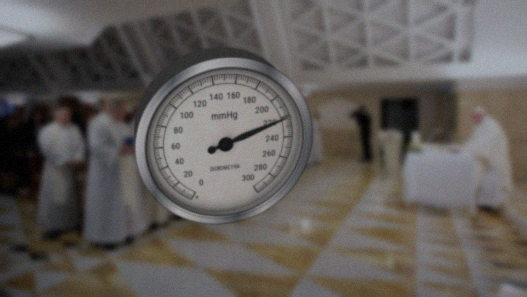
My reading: mmHg 220
